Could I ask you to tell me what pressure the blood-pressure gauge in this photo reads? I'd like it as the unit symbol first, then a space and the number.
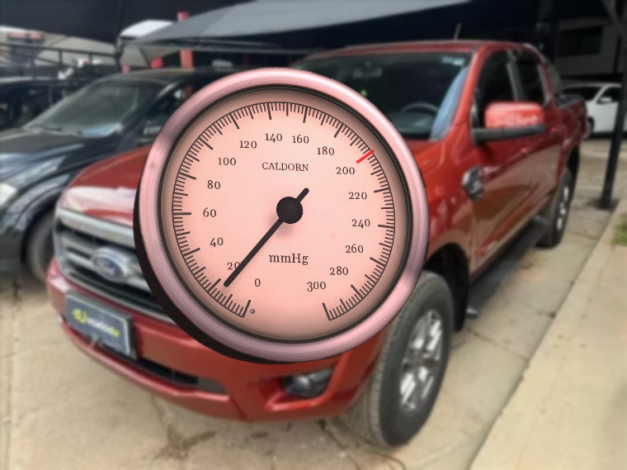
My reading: mmHg 16
